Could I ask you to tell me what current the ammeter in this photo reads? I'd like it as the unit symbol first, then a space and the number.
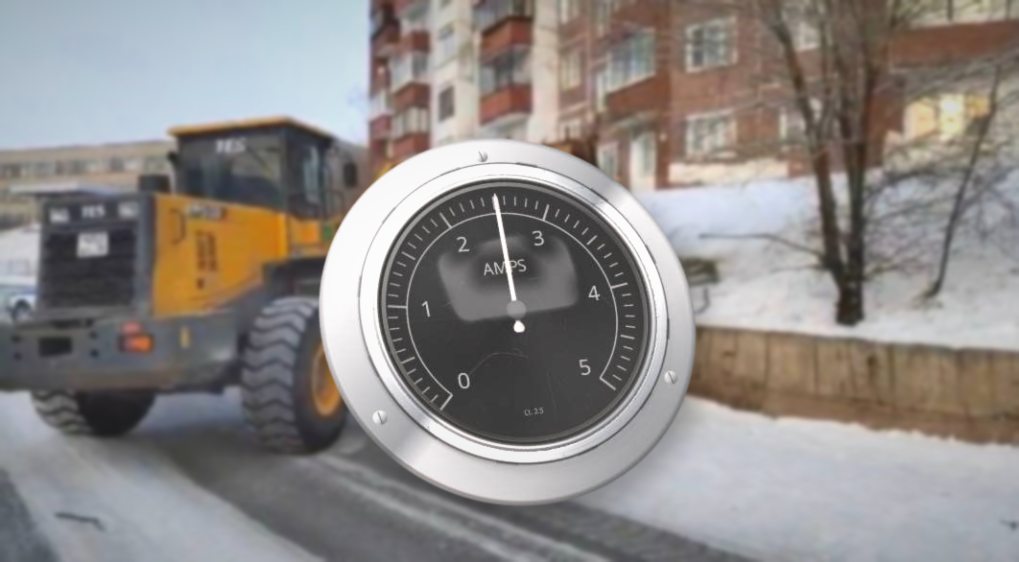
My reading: A 2.5
